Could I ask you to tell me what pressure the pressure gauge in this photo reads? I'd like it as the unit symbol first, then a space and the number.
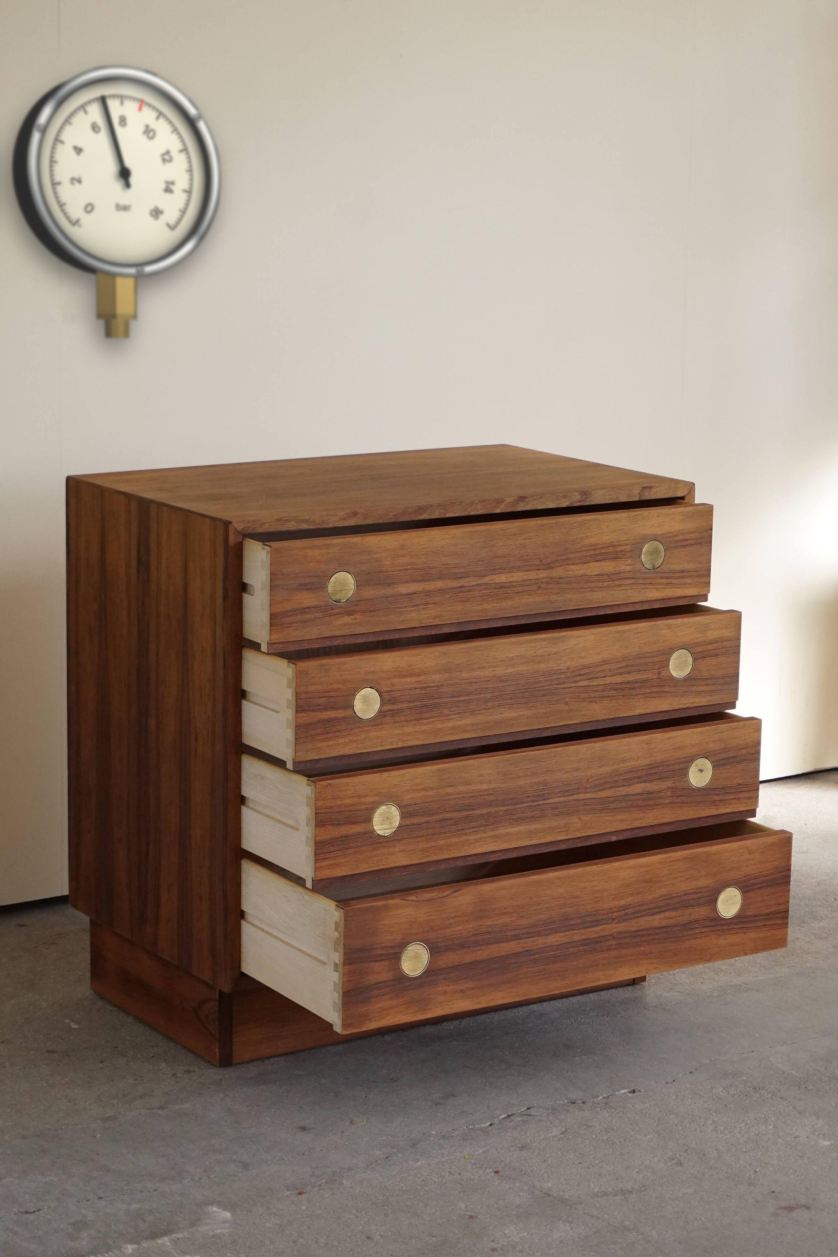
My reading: bar 7
